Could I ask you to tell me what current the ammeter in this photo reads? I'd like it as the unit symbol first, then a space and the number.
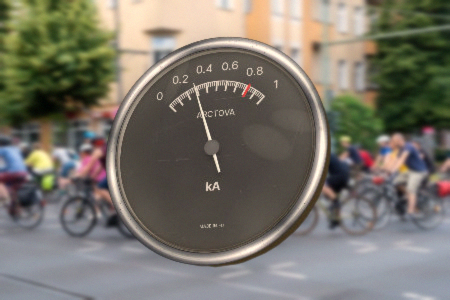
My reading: kA 0.3
